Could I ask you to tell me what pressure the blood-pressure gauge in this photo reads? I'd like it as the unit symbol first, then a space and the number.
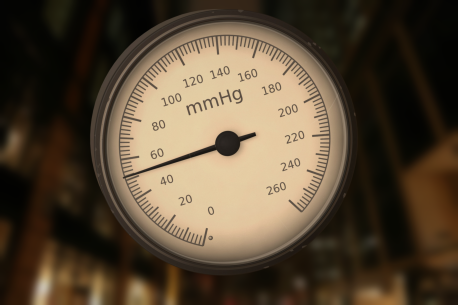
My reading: mmHg 52
